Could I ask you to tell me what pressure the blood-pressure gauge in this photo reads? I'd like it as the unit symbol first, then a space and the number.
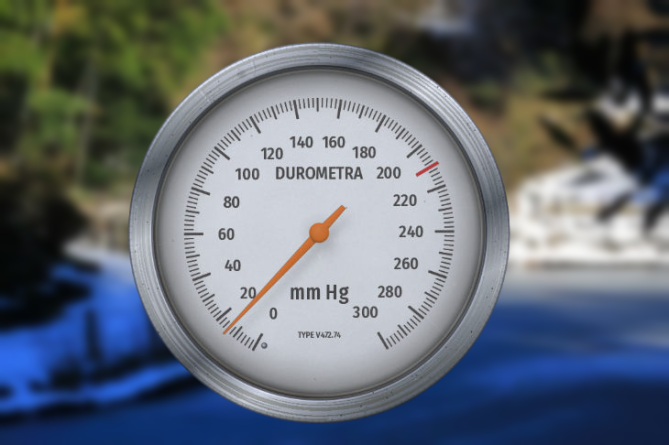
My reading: mmHg 14
